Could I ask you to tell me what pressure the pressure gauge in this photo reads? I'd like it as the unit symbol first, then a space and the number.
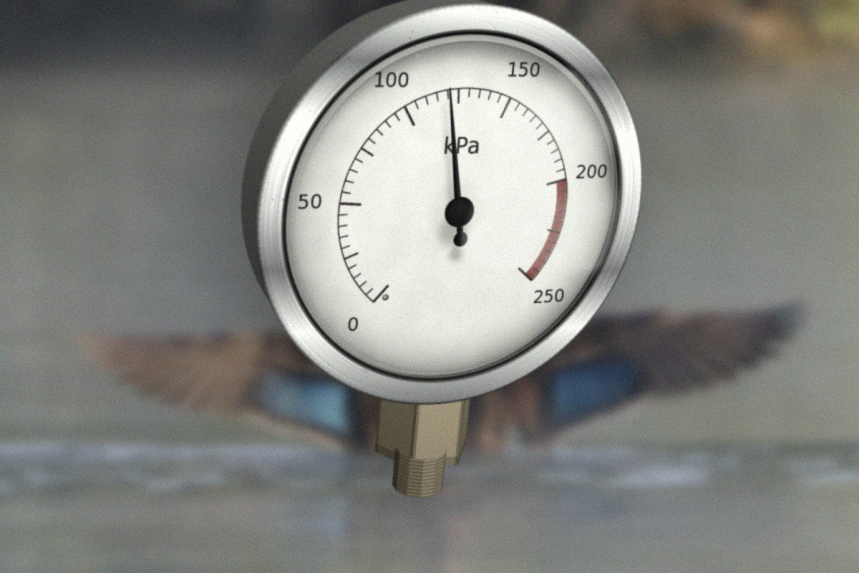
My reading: kPa 120
